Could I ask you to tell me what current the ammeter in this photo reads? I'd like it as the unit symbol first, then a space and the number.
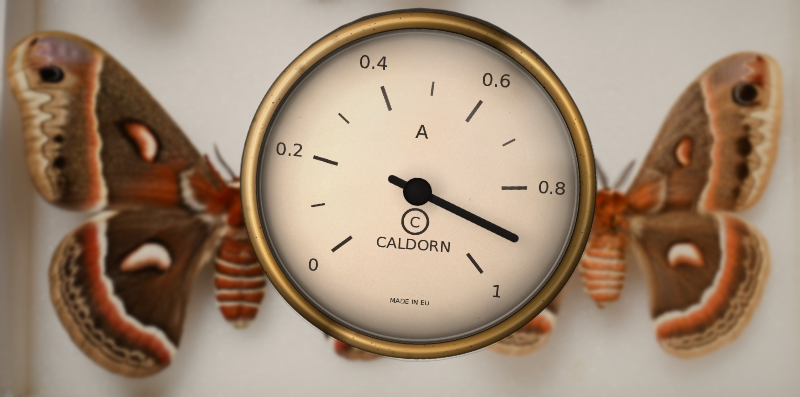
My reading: A 0.9
